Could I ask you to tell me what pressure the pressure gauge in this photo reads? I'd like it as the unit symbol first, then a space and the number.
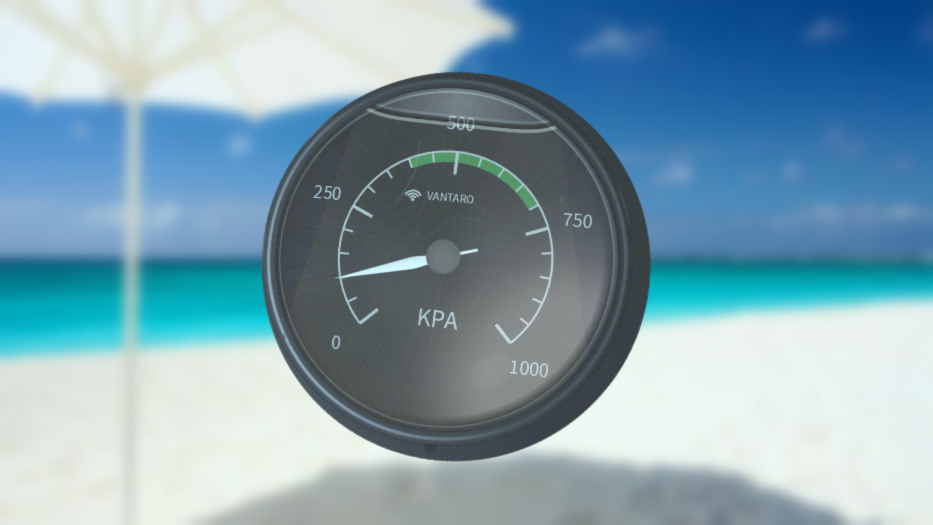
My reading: kPa 100
